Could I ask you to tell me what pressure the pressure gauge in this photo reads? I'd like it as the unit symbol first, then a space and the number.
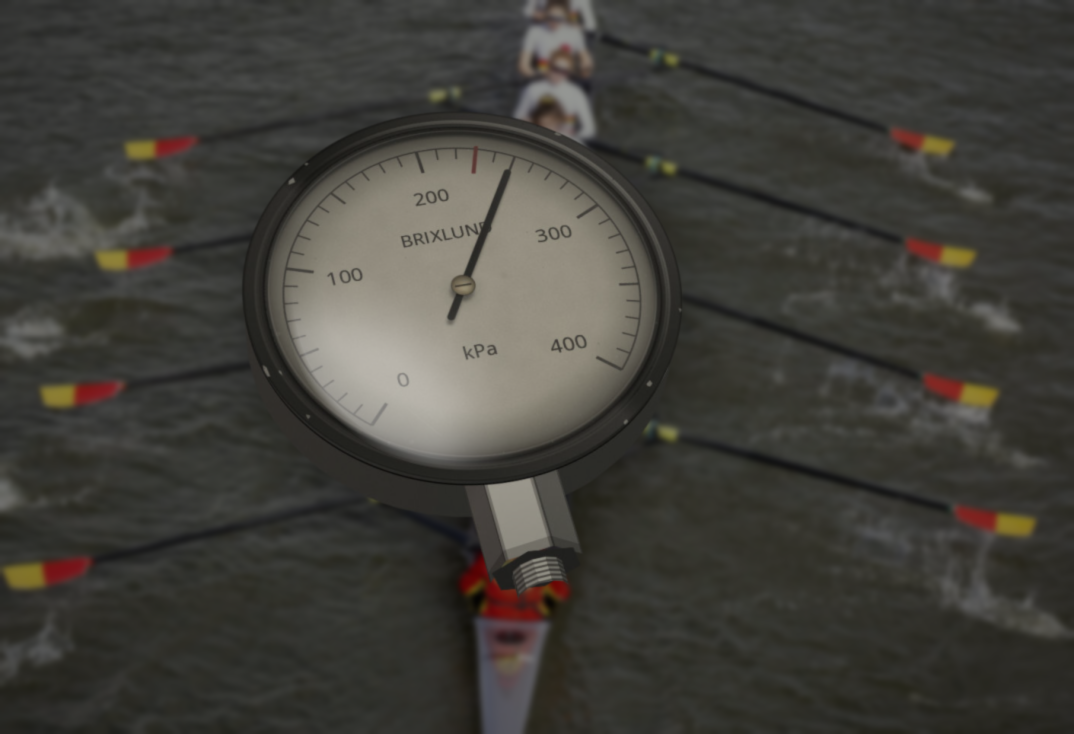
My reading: kPa 250
